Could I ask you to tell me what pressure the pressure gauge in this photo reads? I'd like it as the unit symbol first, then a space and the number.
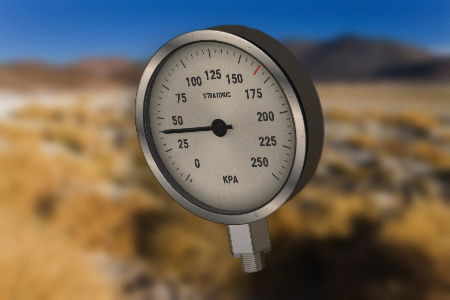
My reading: kPa 40
